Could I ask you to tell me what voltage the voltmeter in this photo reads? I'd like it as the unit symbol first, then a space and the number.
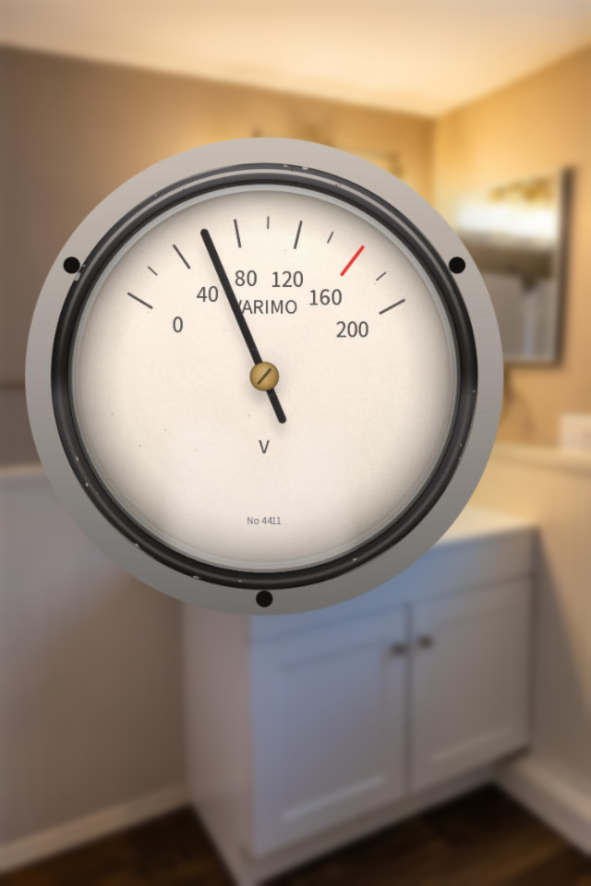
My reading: V 60
